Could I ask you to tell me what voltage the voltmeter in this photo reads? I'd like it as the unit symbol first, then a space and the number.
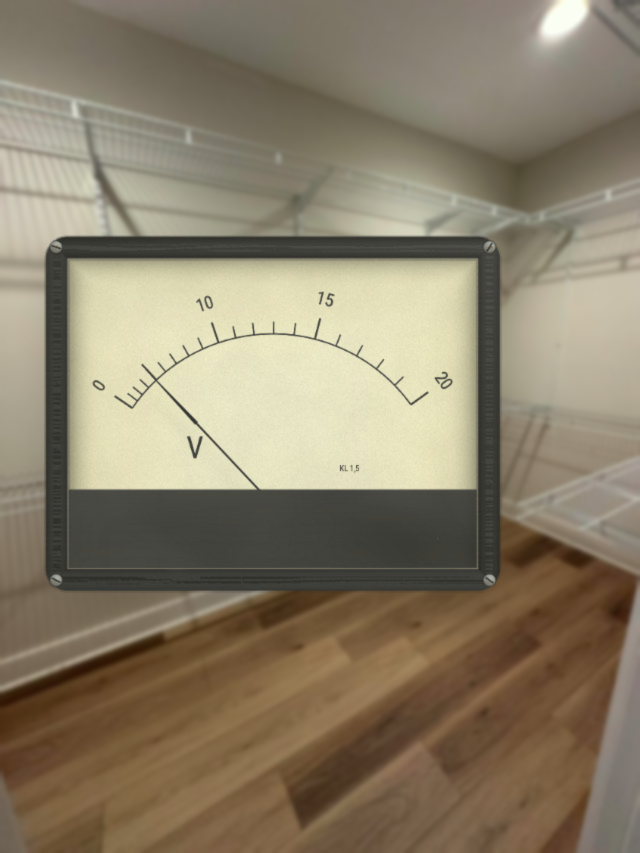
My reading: V 5
